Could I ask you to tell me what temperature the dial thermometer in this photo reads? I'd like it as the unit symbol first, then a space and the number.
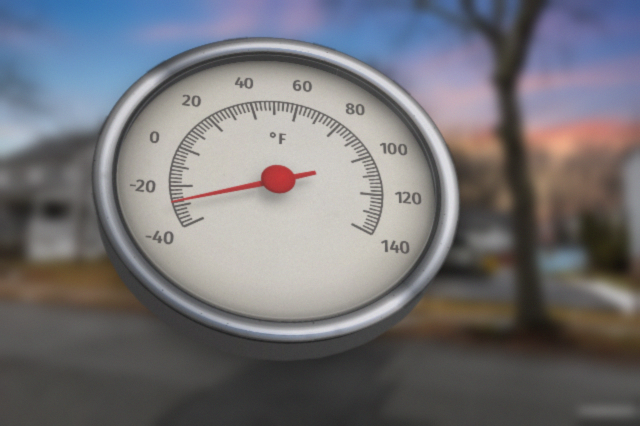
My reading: °F -30
